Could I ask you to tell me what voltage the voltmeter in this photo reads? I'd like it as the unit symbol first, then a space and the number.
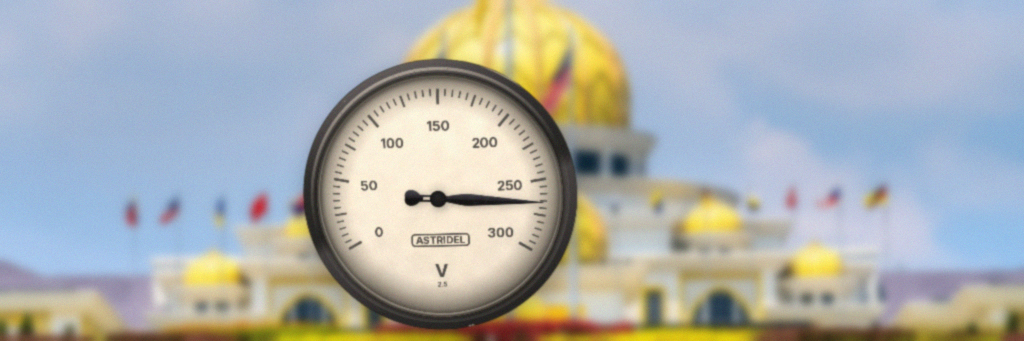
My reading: V 265
